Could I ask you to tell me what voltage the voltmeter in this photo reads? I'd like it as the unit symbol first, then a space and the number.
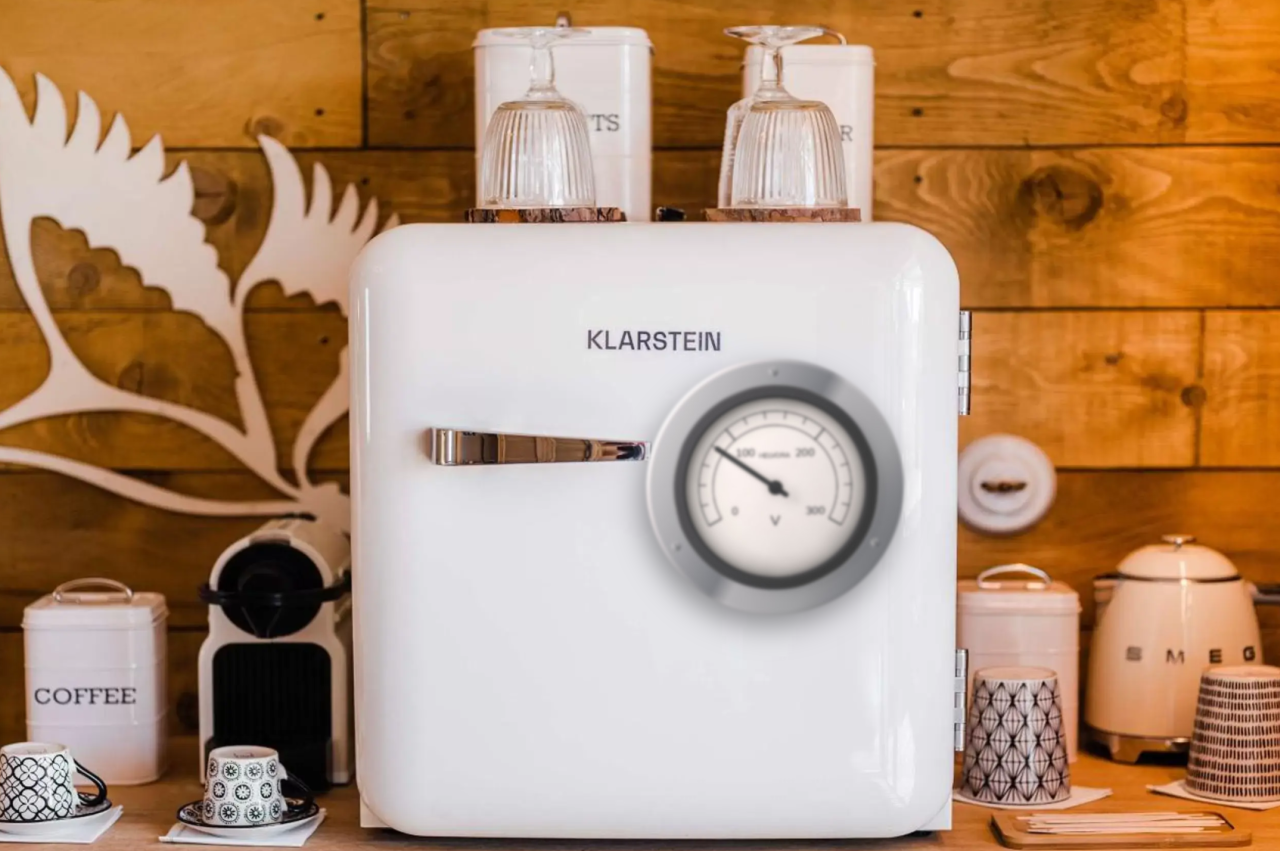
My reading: V 80
